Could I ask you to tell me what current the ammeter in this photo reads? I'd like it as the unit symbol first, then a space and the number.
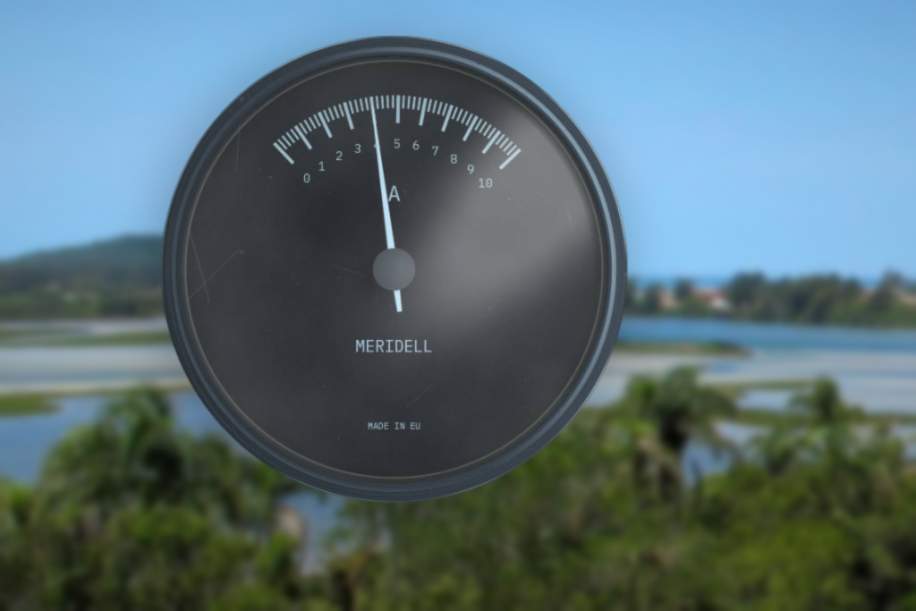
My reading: A 4
